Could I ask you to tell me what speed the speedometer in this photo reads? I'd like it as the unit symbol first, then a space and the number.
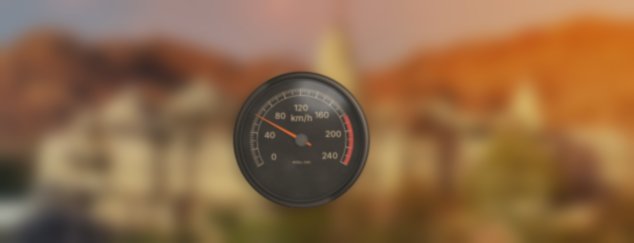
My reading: km/h 60
